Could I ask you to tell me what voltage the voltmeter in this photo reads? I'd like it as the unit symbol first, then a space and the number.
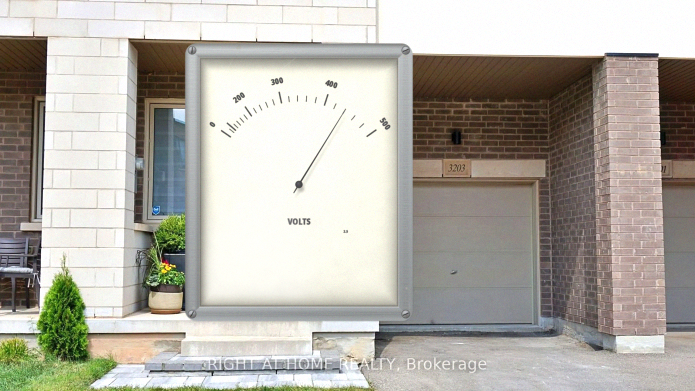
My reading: V 440
